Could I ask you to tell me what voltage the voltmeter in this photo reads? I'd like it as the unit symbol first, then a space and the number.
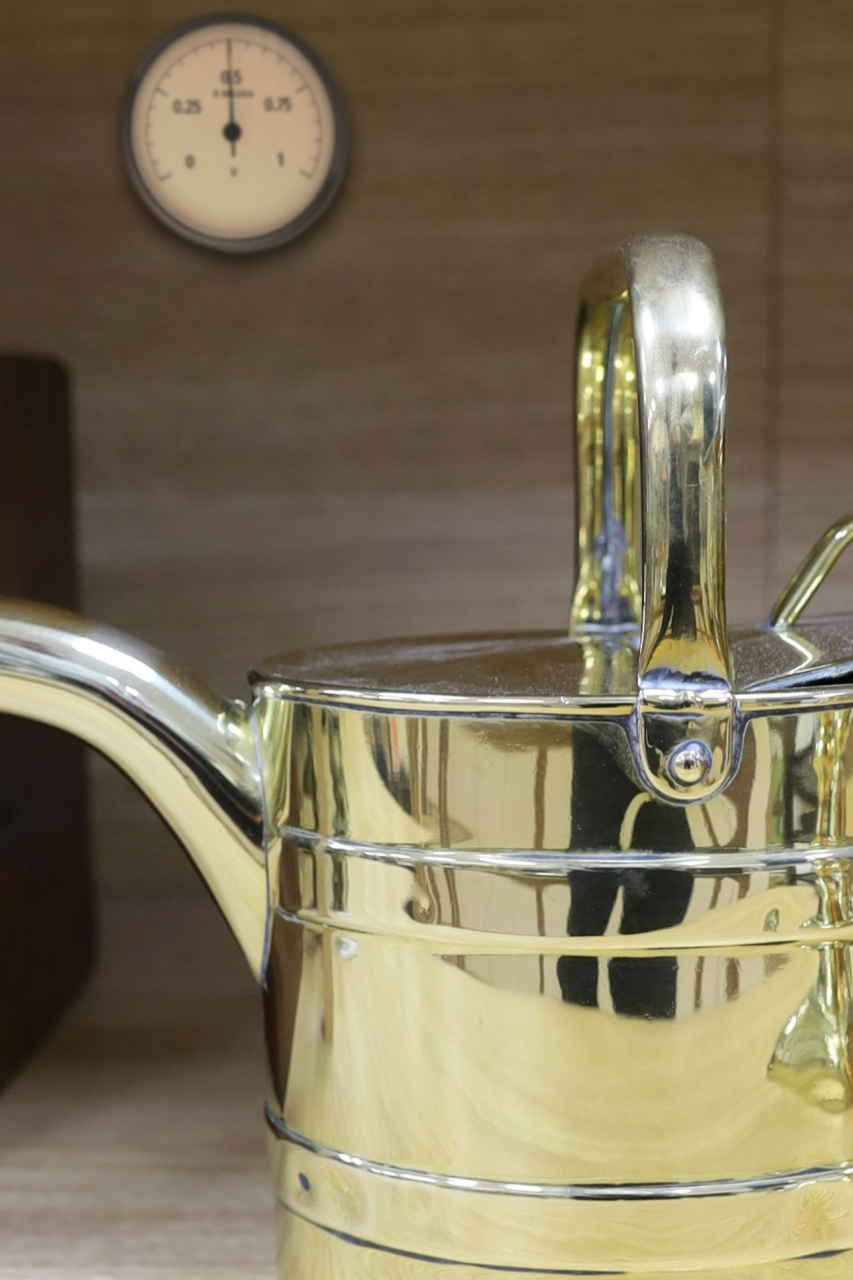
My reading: V 0.5
